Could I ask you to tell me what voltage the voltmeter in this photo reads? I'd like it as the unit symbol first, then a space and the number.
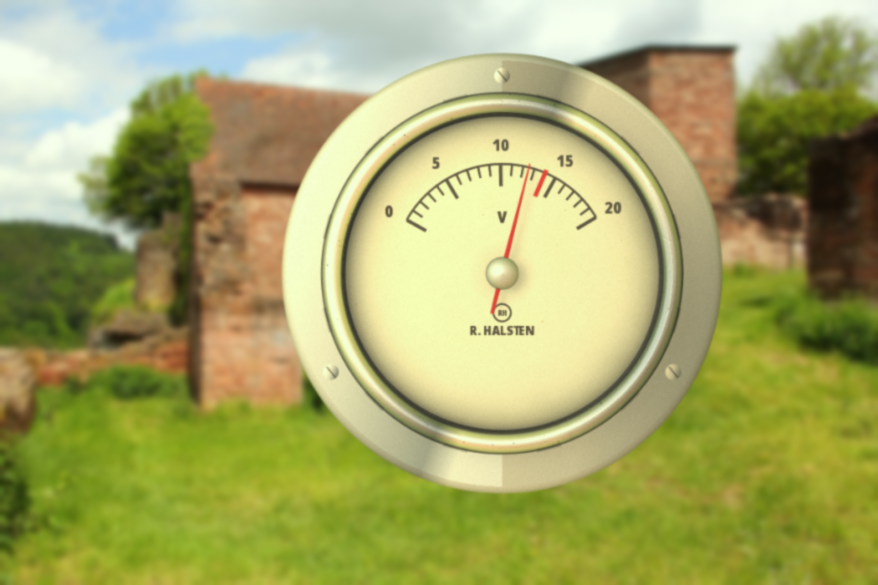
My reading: V 12.5
